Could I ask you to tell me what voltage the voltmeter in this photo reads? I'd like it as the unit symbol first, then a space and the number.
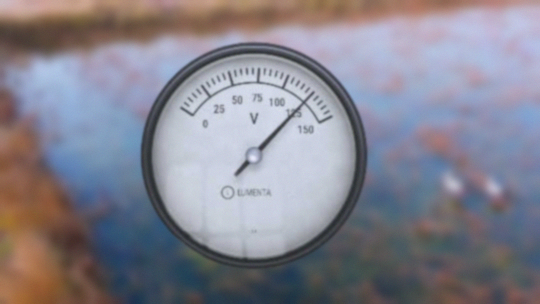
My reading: V 125
